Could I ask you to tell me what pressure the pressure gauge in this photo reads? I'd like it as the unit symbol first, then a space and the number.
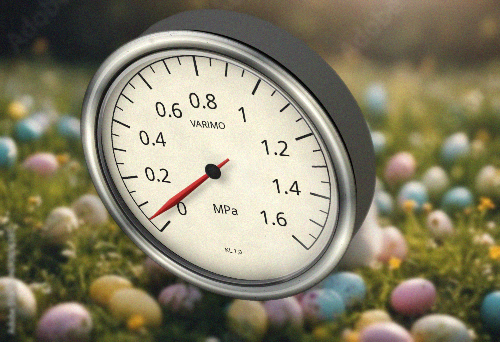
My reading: MPa 0.05
